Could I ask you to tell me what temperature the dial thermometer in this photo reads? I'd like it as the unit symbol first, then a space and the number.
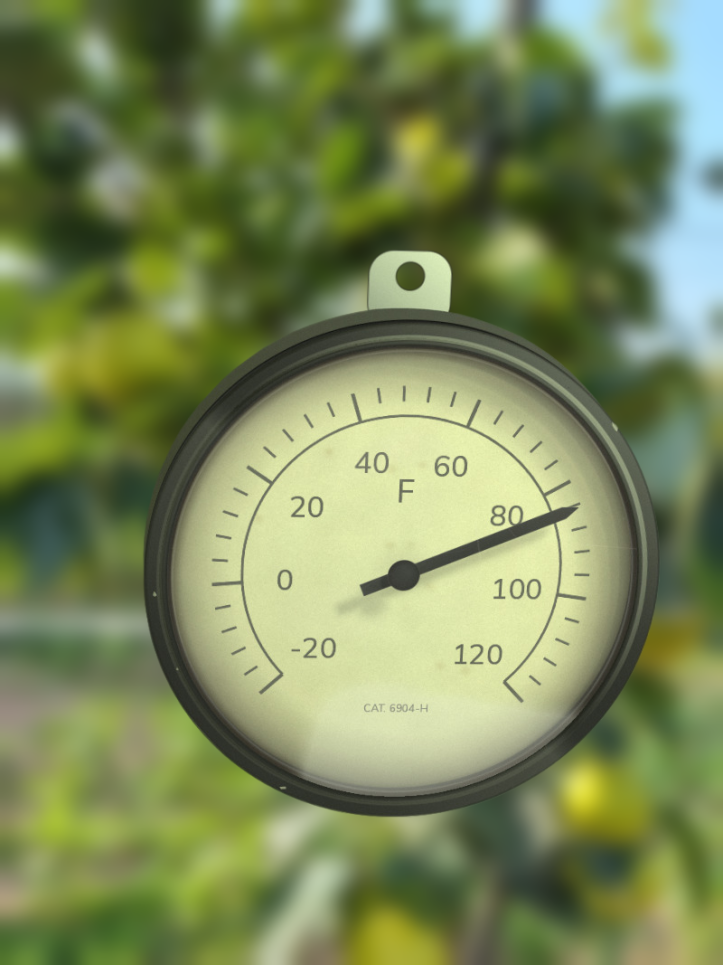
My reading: °F 84
